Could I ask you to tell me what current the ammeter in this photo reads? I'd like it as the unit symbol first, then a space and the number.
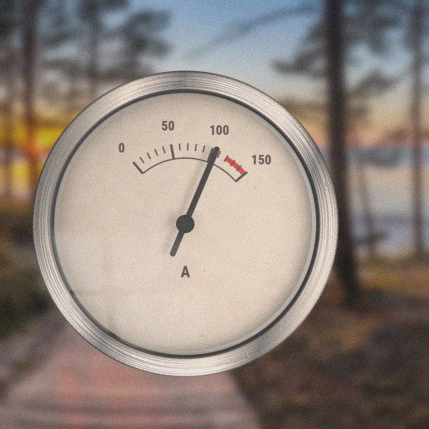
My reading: A 105
